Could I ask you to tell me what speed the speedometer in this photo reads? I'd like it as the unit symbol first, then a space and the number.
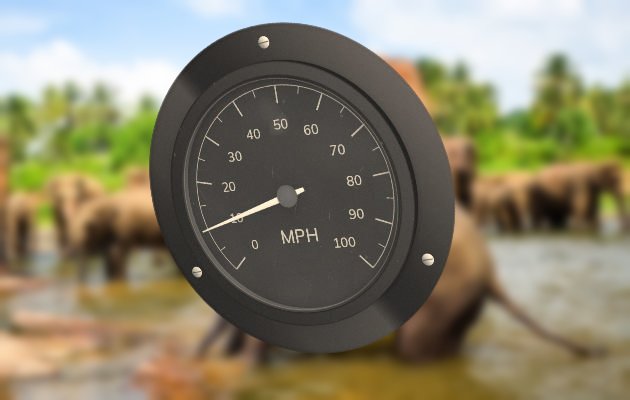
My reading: mph 10
